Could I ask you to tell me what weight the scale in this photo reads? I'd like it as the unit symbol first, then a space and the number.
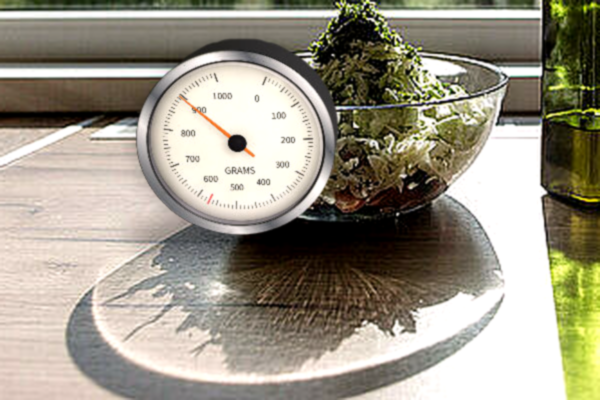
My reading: g 900
